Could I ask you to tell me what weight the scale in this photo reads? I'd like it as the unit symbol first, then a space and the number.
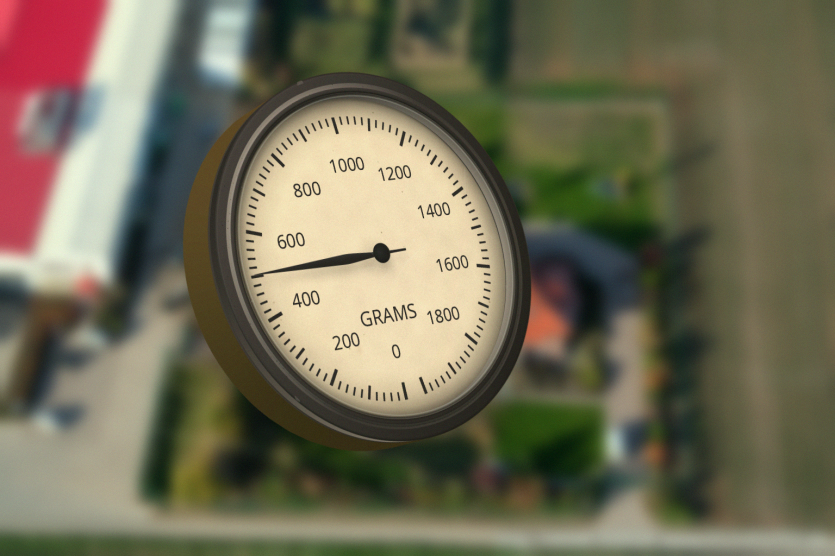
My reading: g 500
